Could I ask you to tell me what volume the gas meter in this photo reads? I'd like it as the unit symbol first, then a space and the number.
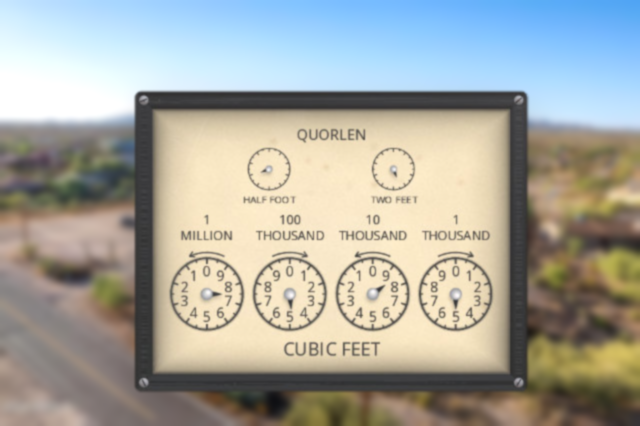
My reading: ft³ 748500
